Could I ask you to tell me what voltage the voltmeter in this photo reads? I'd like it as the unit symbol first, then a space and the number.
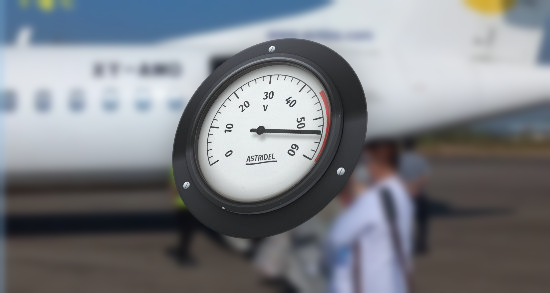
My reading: V 54
